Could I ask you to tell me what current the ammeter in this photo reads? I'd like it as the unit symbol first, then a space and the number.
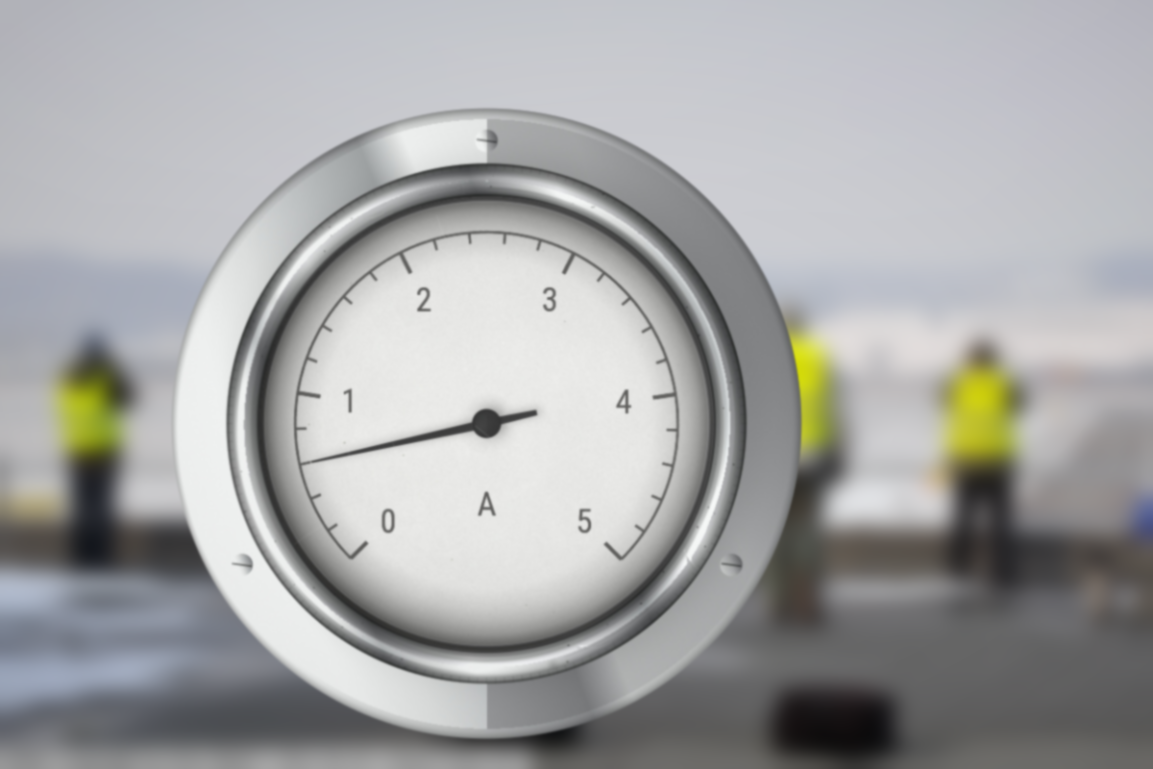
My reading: A 0.6
